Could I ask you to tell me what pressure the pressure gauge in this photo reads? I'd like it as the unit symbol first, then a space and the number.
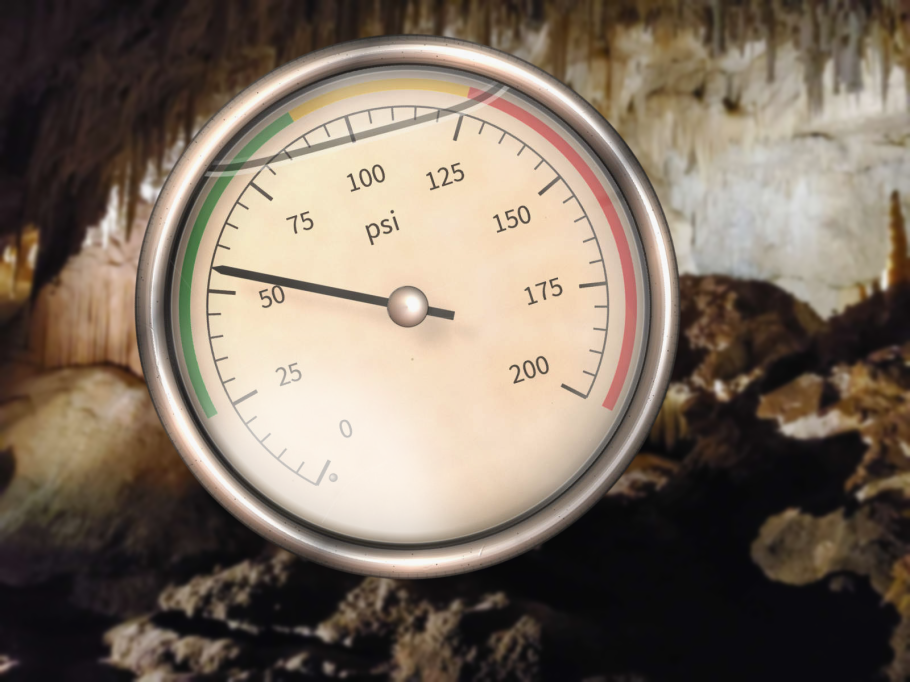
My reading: psi 55
